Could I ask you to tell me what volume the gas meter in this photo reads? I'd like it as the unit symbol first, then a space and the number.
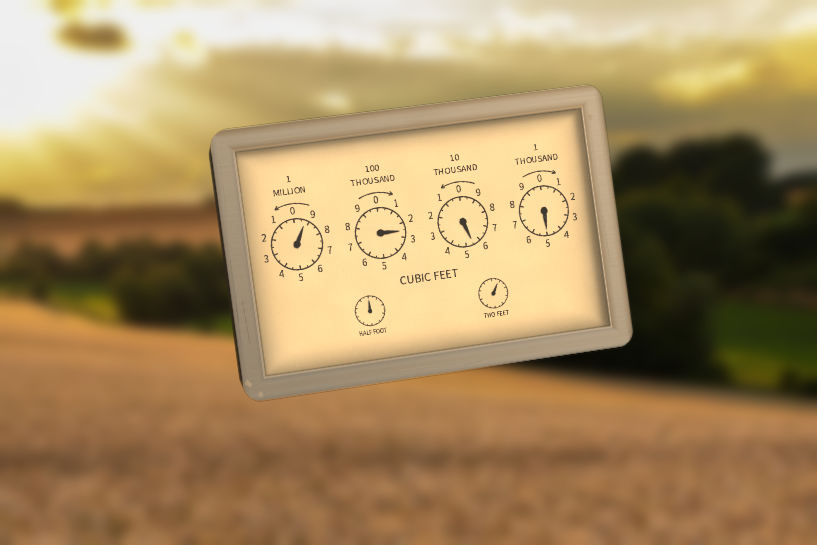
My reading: ft³ 925500
